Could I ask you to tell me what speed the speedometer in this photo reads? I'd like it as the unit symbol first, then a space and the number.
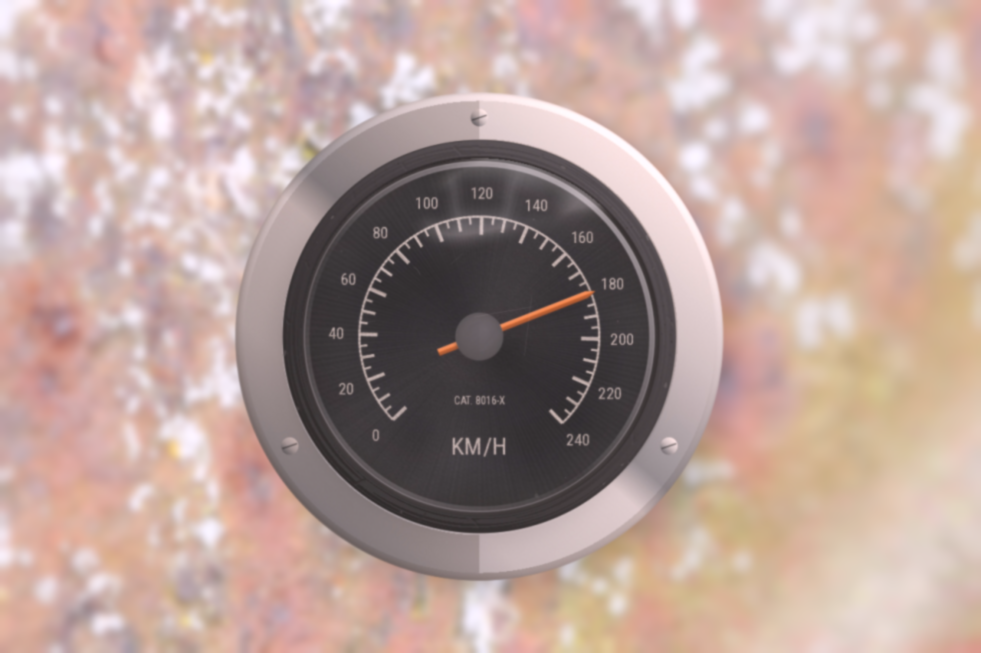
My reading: km/h 180
